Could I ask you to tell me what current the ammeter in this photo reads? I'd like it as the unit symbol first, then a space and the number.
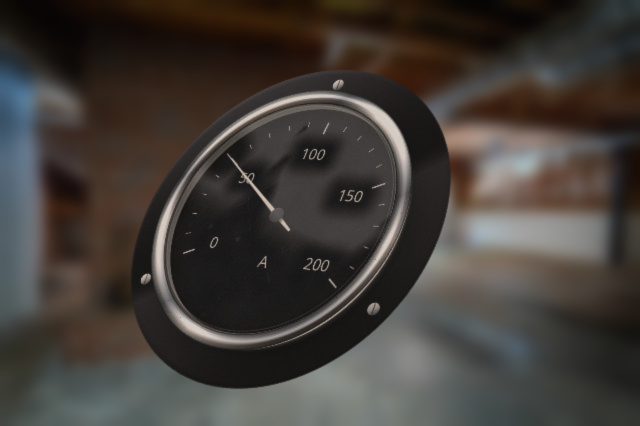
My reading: A 50
